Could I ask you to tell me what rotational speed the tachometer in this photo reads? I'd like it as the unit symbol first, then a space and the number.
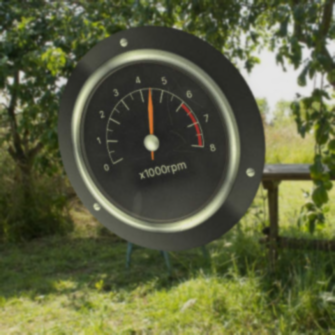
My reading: rpm 4500
